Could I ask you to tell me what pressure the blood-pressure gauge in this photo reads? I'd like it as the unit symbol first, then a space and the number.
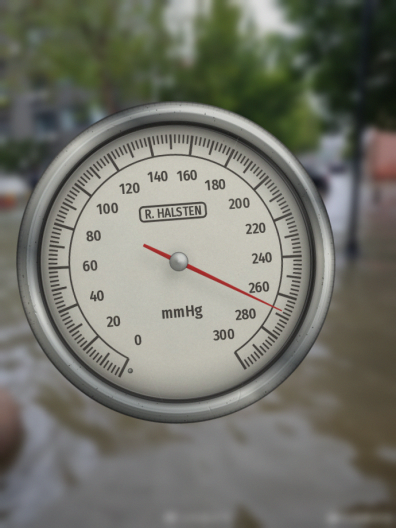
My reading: mmHg 268
